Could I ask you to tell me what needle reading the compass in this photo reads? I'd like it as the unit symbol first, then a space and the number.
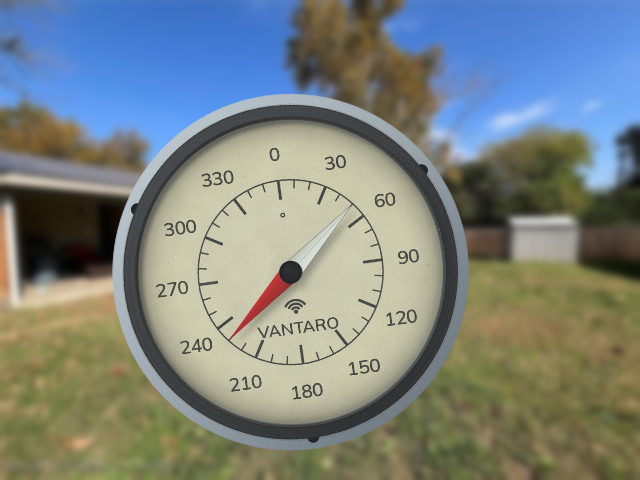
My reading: ° 230
